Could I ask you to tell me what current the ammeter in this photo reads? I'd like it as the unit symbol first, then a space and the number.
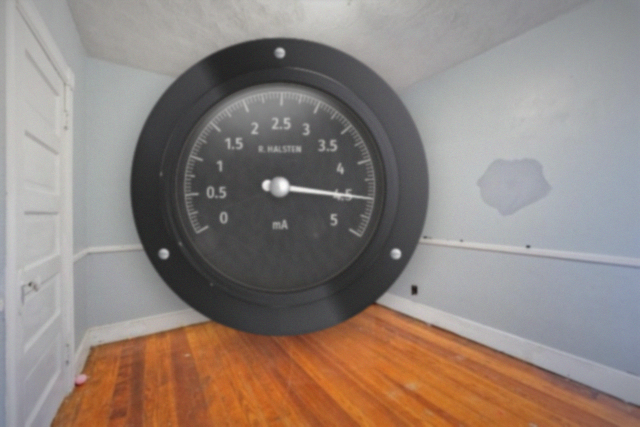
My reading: mA 4.5
